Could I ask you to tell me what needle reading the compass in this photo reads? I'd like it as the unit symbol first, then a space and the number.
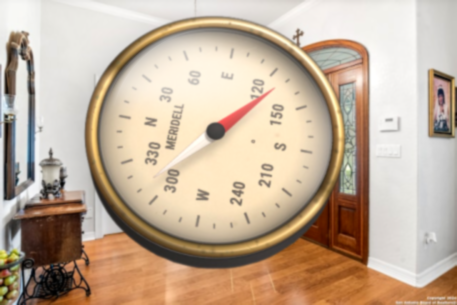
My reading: ° 130
